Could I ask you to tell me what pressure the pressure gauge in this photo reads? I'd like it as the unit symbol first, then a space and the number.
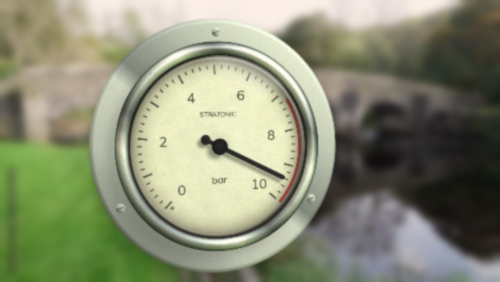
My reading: bar 9.4
